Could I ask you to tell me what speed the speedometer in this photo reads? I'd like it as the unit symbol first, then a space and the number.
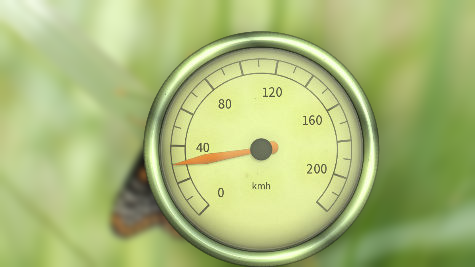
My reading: km/h 30
